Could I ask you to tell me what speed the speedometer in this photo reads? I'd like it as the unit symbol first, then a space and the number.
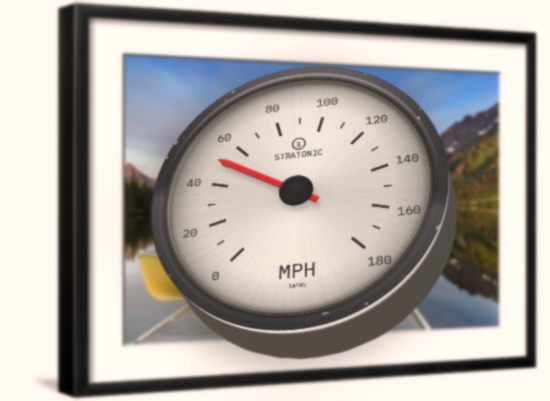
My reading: mph 50
